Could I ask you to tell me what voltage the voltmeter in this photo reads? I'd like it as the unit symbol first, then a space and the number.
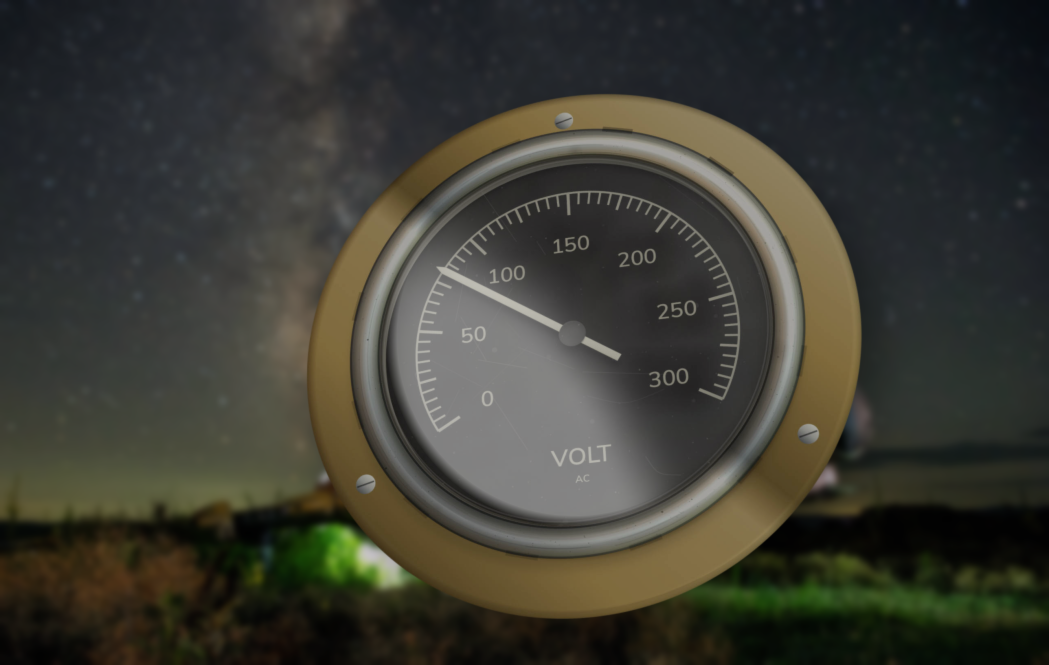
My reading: V 80
